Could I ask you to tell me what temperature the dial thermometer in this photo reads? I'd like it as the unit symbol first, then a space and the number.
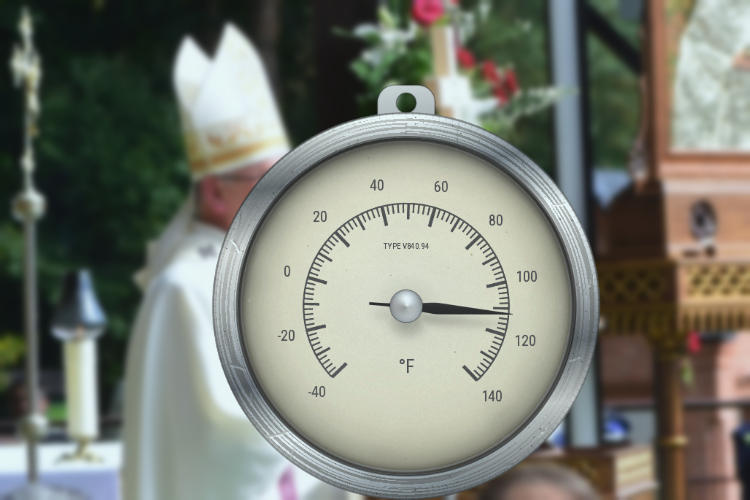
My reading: °F 112
